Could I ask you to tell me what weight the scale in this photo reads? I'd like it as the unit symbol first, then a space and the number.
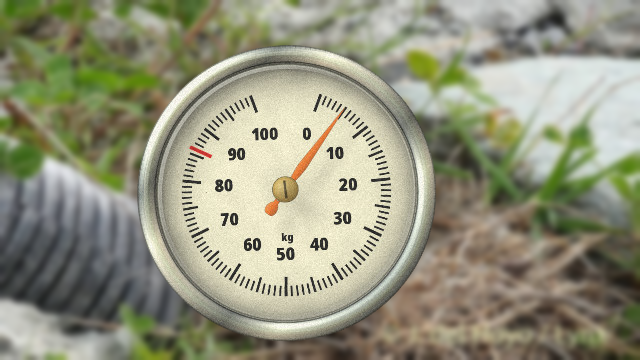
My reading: kg 5
